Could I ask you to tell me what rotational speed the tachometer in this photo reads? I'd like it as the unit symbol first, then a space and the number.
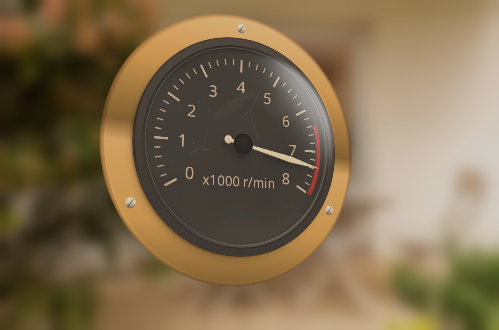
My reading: rpm 7400
